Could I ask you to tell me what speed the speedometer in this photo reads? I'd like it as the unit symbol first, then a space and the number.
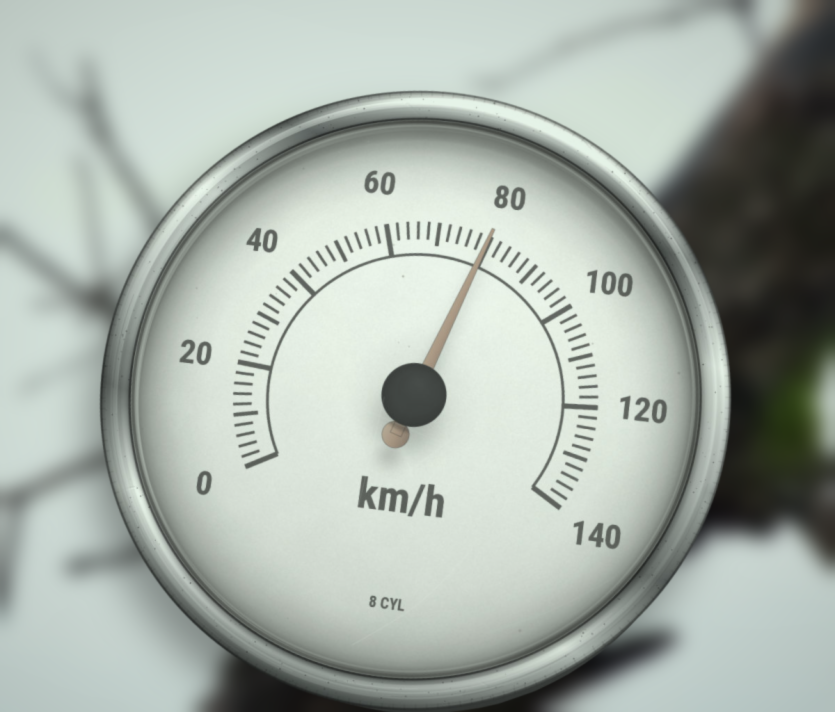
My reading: km/h 80
